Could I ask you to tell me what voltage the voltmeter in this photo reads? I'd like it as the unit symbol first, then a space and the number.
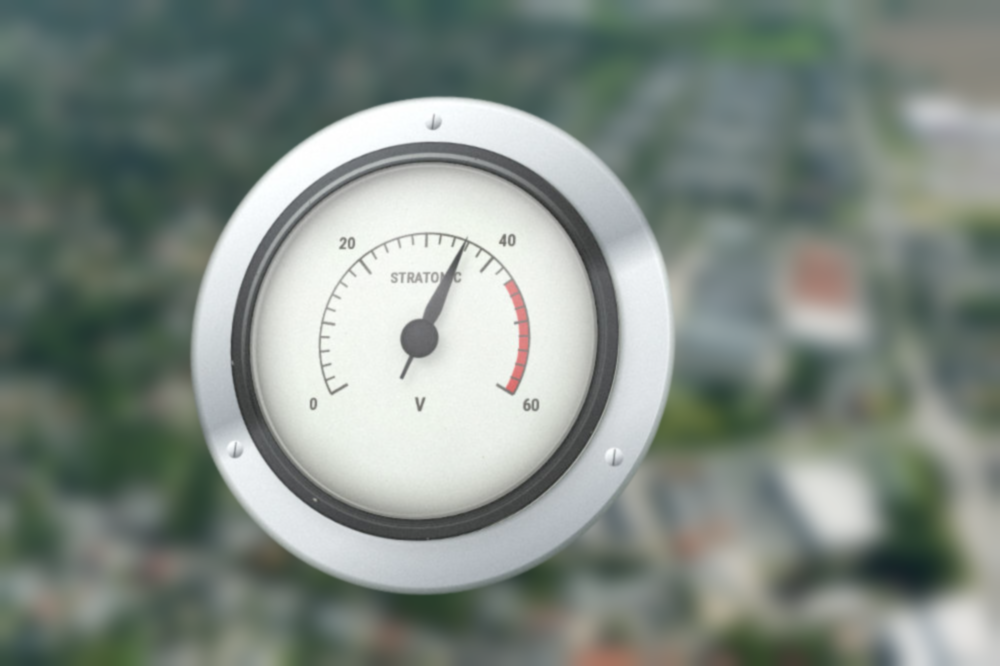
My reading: V 36
